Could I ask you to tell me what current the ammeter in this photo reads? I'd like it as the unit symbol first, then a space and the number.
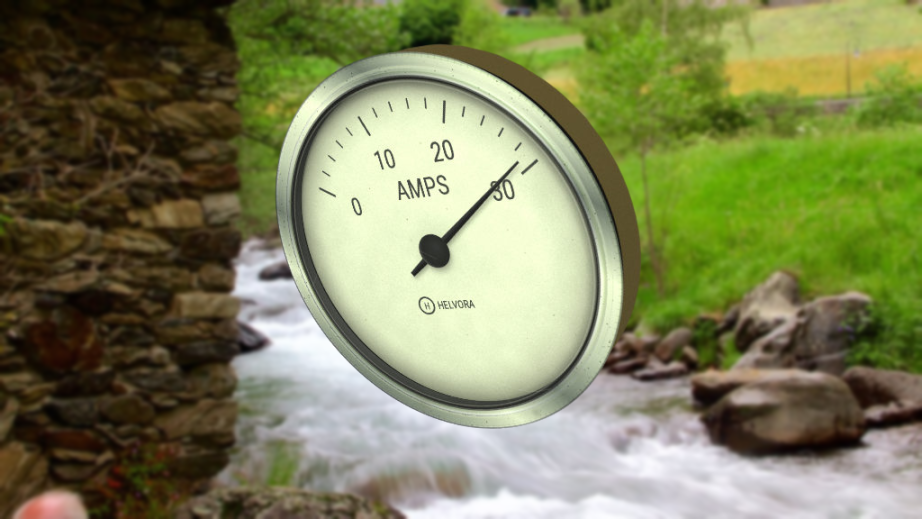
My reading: A 29
